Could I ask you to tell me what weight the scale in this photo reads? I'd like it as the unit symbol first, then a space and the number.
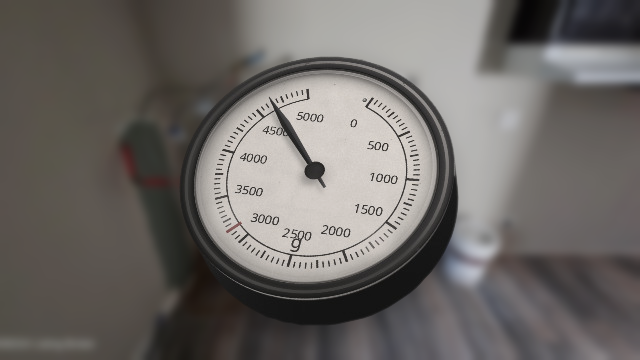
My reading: g 4650
